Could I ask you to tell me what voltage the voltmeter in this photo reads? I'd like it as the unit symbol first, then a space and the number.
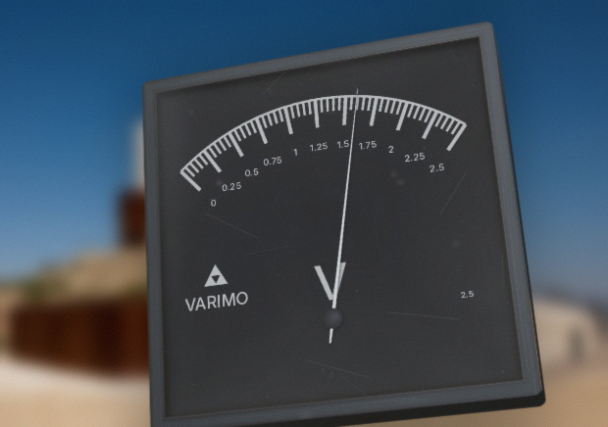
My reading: V 1.6
